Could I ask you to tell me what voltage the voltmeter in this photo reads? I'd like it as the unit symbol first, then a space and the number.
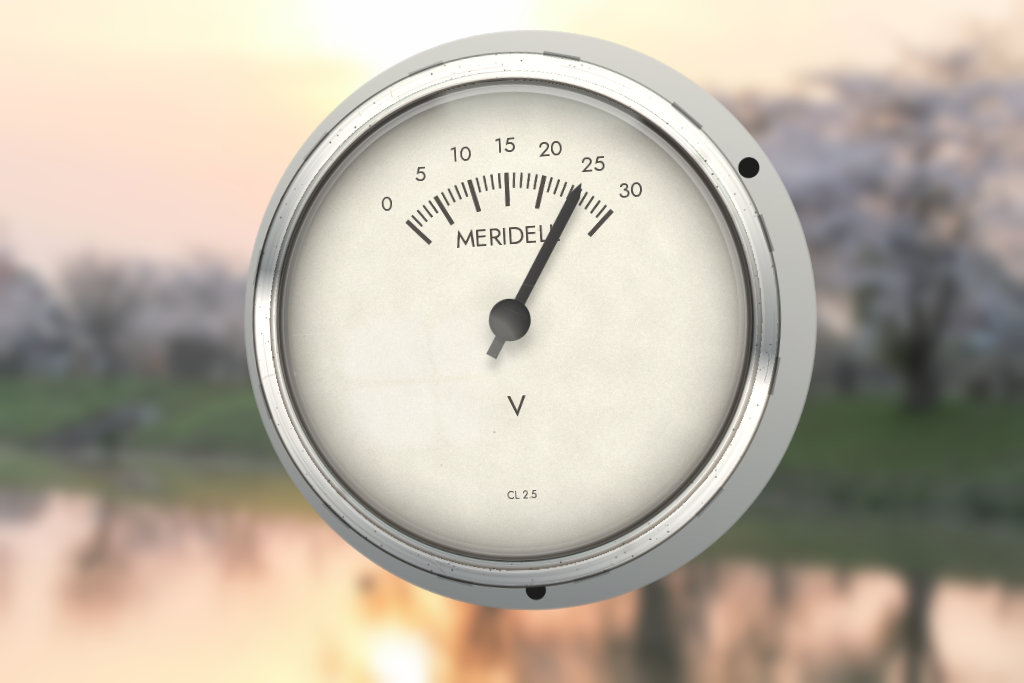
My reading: V 25
